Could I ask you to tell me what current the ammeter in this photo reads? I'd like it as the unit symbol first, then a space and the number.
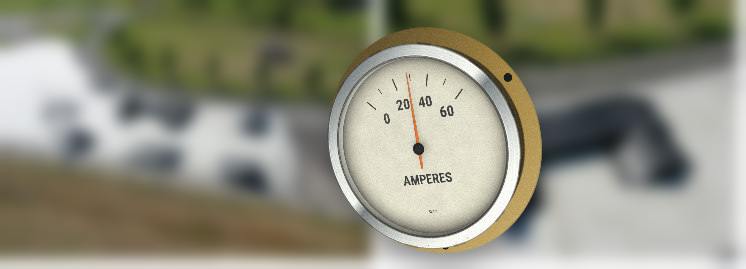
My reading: A 30
